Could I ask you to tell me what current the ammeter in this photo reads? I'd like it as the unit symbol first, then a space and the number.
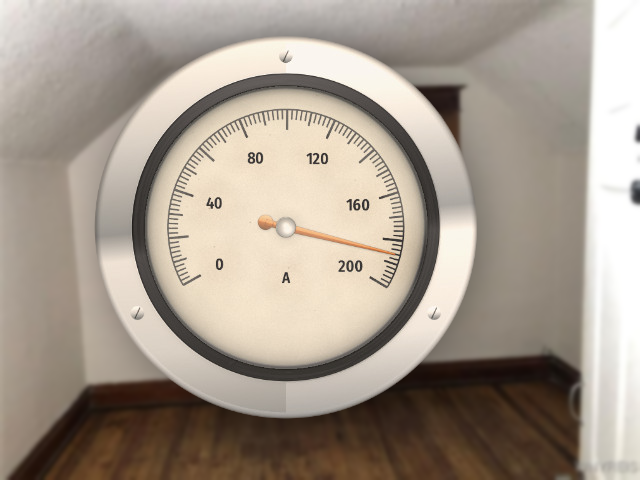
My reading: A 186
